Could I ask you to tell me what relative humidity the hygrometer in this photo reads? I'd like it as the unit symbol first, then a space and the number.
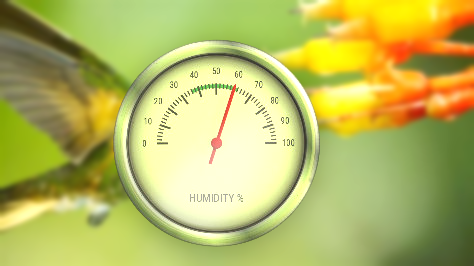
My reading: % 60
